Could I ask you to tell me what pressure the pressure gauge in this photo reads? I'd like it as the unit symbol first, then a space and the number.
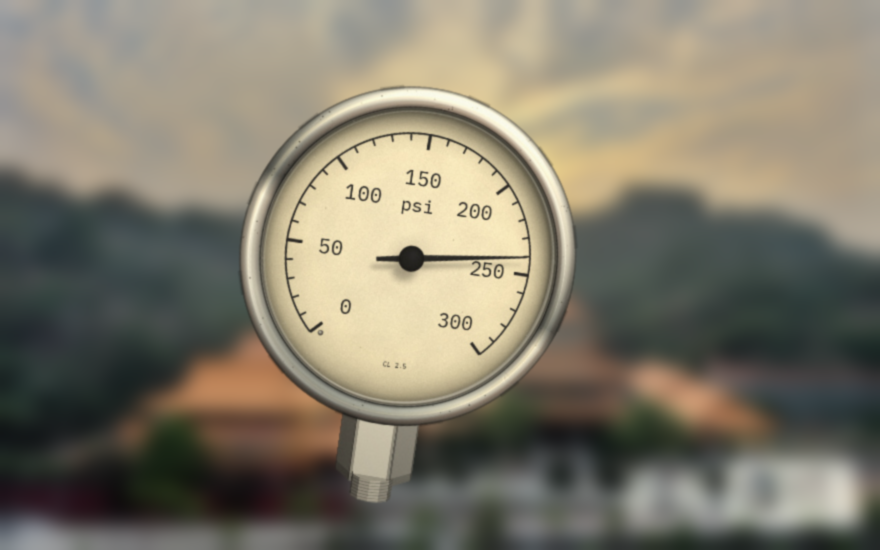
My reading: psi 240
